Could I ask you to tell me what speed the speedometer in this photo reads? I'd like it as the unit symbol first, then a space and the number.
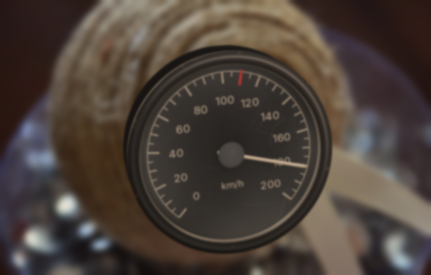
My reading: km/h 180
